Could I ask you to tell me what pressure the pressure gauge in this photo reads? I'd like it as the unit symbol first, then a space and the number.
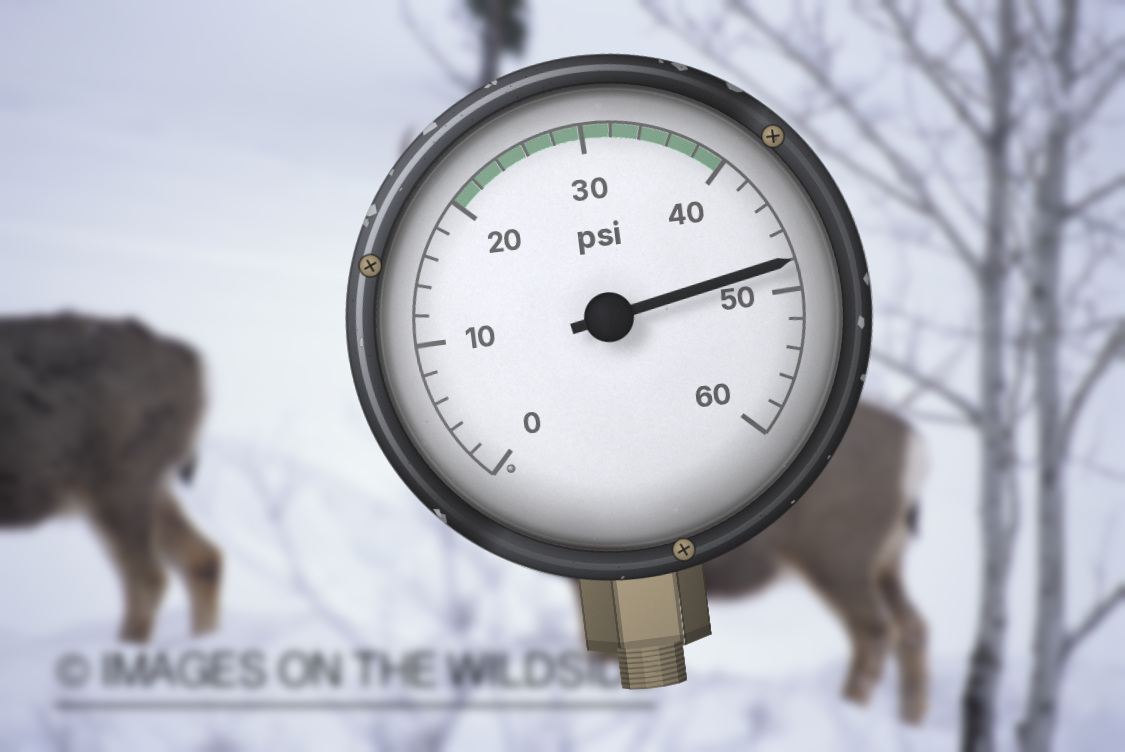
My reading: psi 48
